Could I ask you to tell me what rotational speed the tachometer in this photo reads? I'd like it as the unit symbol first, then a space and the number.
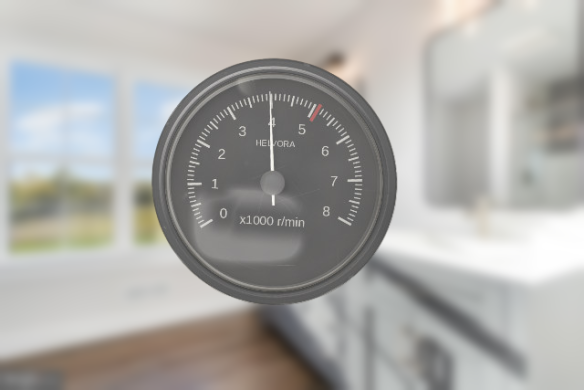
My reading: rpm 4000
